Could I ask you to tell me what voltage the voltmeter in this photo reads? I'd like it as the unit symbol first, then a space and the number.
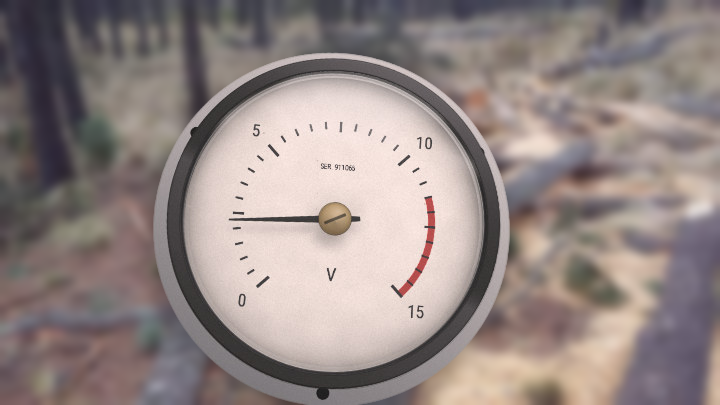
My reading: V 2.25
